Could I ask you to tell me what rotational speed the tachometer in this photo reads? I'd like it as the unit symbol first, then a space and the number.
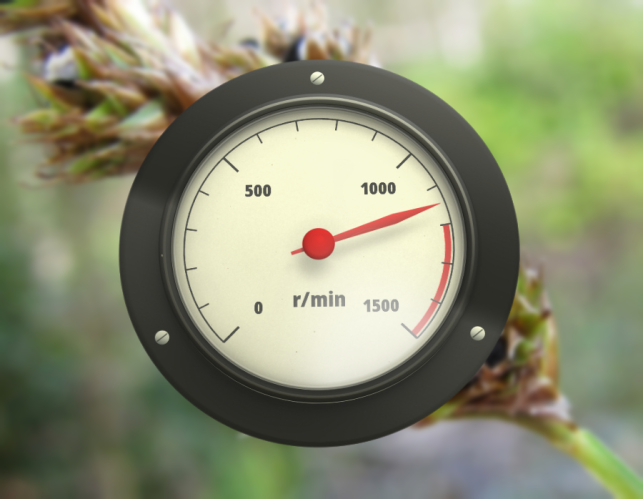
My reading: rpm 1150
